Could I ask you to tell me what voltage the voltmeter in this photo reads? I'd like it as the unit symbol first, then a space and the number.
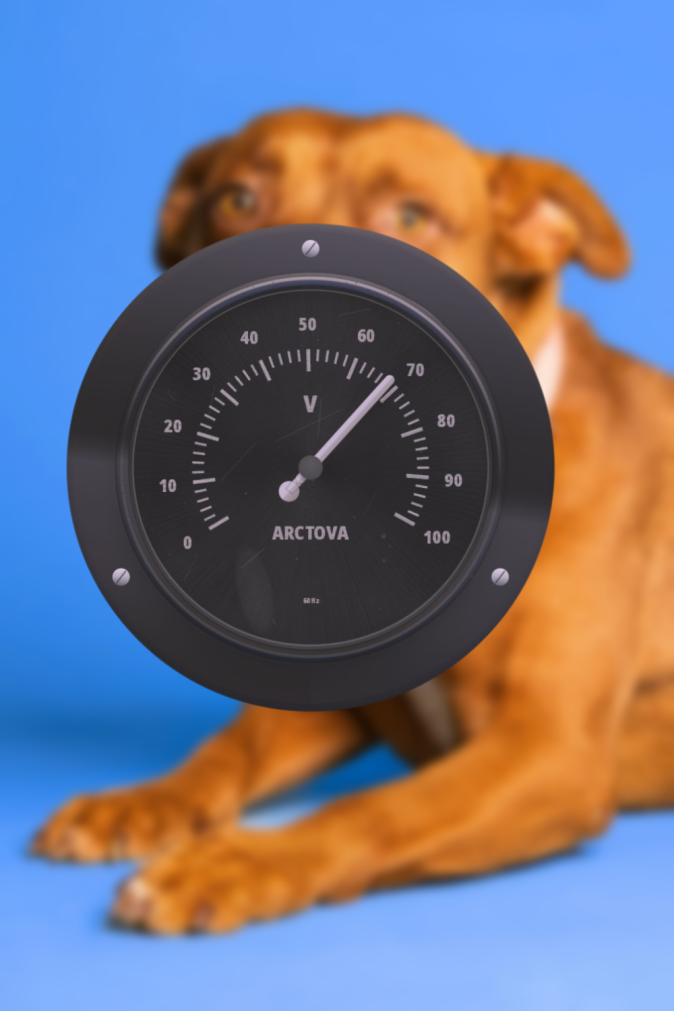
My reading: V 68
